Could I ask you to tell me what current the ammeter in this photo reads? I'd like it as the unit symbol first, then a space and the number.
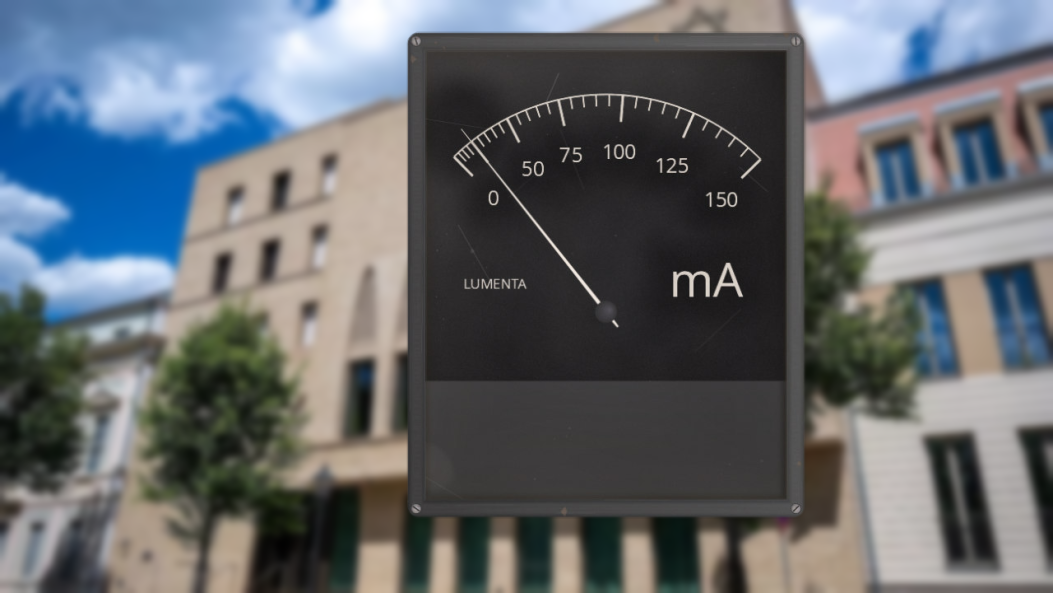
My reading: mA 25
